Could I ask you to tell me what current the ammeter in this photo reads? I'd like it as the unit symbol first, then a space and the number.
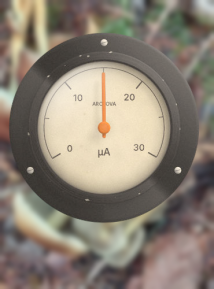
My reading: µA 15
